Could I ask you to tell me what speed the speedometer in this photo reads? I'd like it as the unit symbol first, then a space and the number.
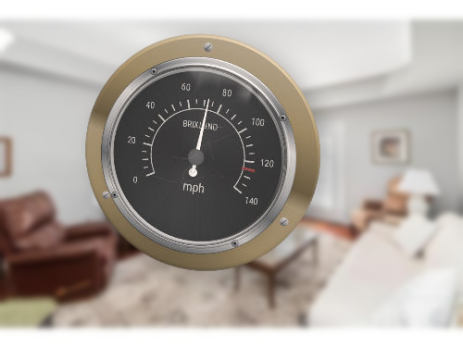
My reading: mph 72.5
